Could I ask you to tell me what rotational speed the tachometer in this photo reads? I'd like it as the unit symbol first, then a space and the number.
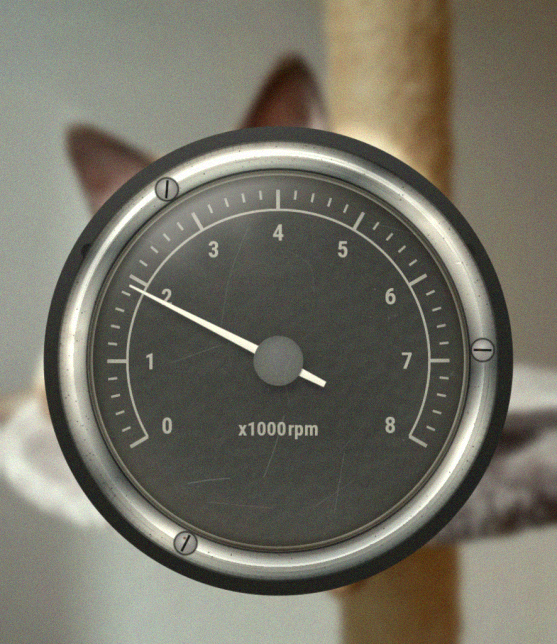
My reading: rpm 1900
